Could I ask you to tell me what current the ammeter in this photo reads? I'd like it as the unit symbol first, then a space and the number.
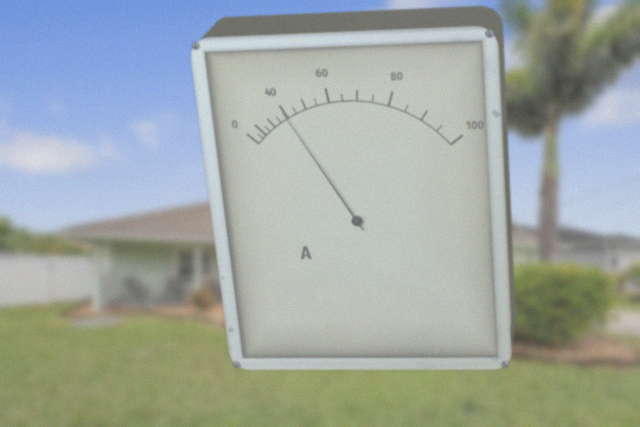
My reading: A 40
